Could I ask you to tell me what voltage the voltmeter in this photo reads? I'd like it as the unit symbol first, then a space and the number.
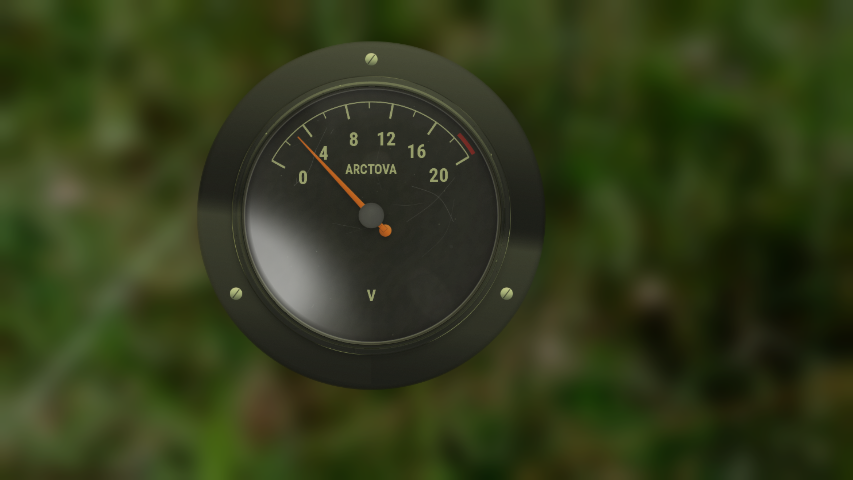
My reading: V 3
